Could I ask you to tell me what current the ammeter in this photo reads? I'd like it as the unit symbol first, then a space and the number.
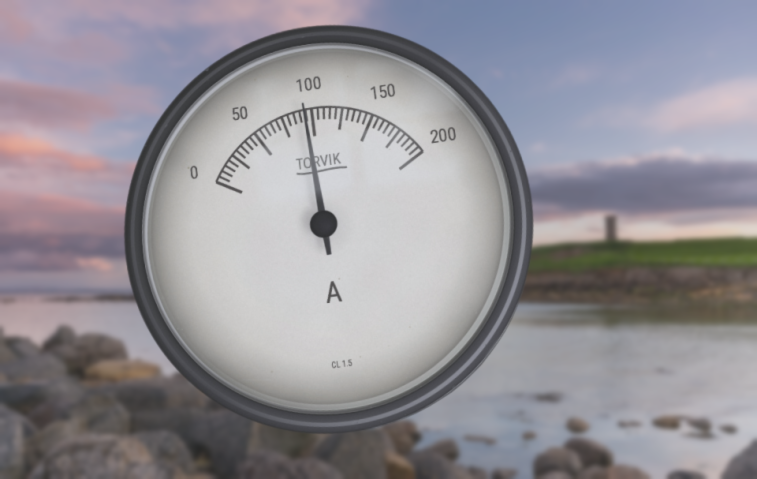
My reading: A 95
